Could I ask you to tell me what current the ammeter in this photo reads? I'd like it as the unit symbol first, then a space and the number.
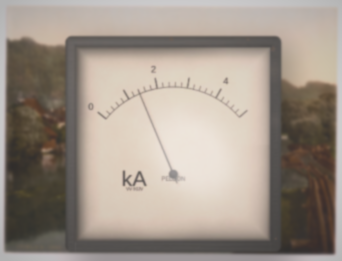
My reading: kA 1.4
